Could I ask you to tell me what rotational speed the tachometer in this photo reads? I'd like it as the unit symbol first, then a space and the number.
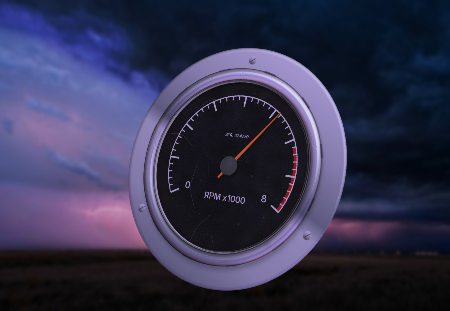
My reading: rpm 5200
